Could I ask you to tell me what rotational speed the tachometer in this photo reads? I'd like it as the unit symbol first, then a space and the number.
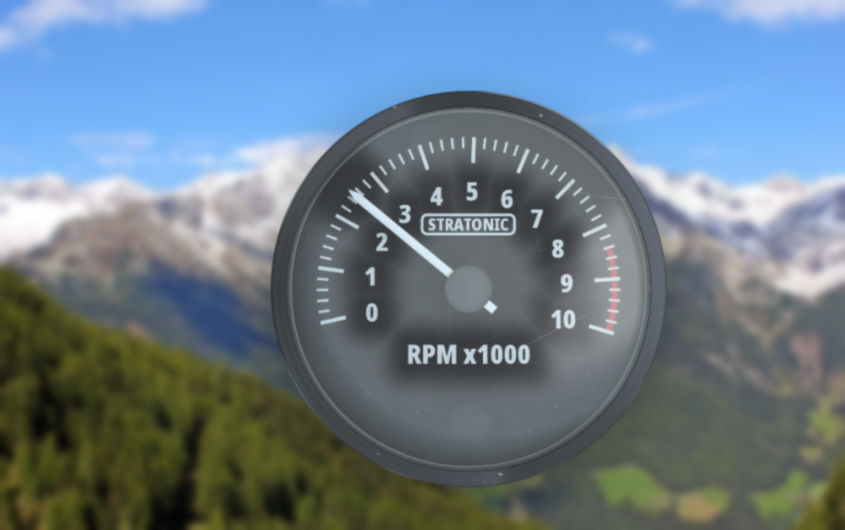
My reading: rpm 2500
